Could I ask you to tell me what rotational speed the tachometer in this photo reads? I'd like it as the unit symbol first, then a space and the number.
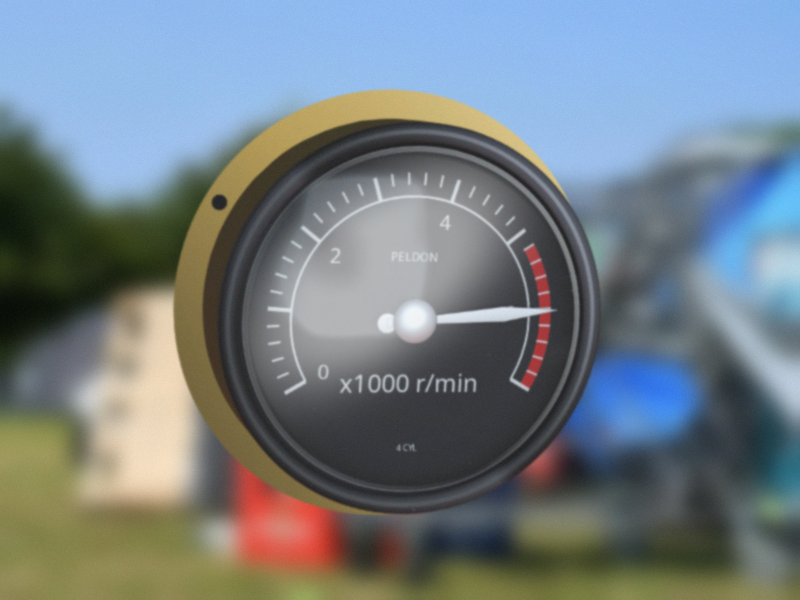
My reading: rpm 6000
